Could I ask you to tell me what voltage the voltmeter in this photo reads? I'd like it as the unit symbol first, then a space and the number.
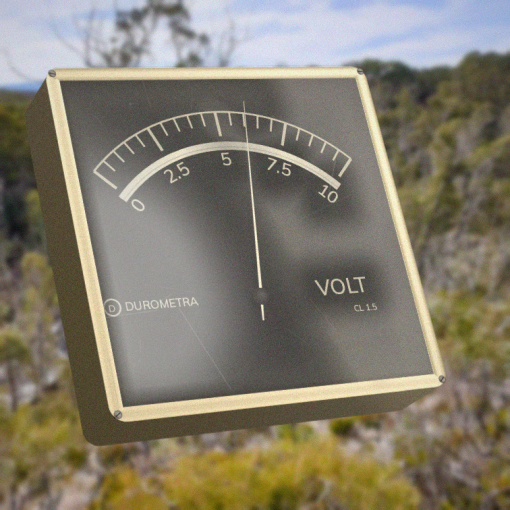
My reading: V 6
